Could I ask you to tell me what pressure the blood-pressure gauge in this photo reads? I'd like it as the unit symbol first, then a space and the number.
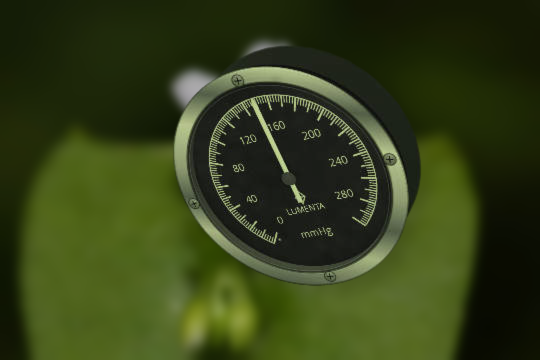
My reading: mmHg 150
